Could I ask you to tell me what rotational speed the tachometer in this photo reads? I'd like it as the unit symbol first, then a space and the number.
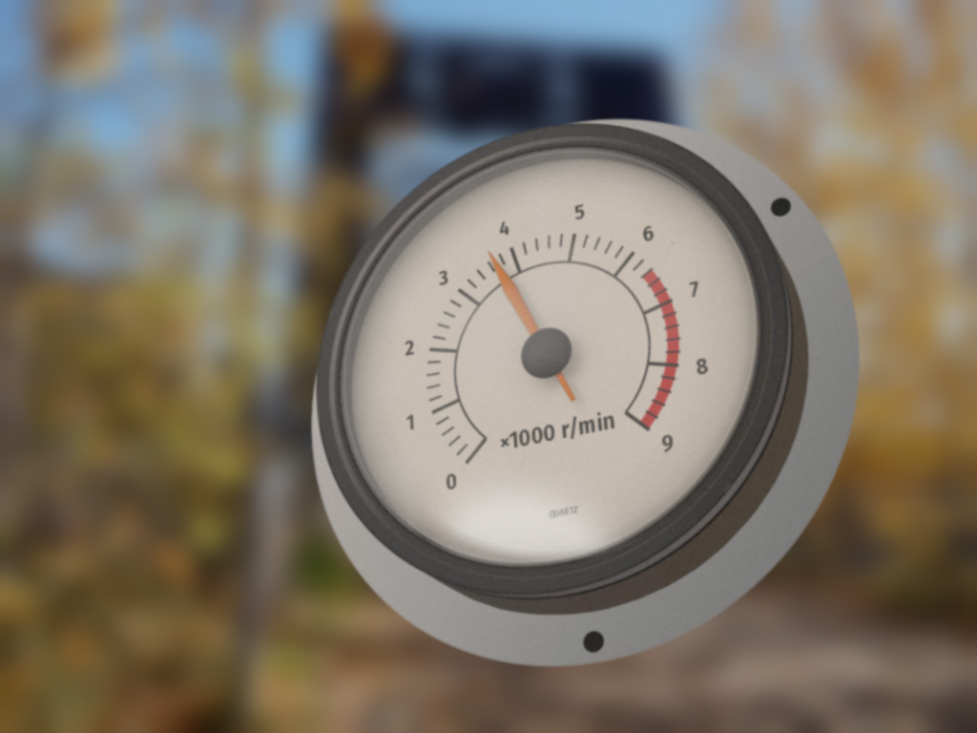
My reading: rpm 3700
